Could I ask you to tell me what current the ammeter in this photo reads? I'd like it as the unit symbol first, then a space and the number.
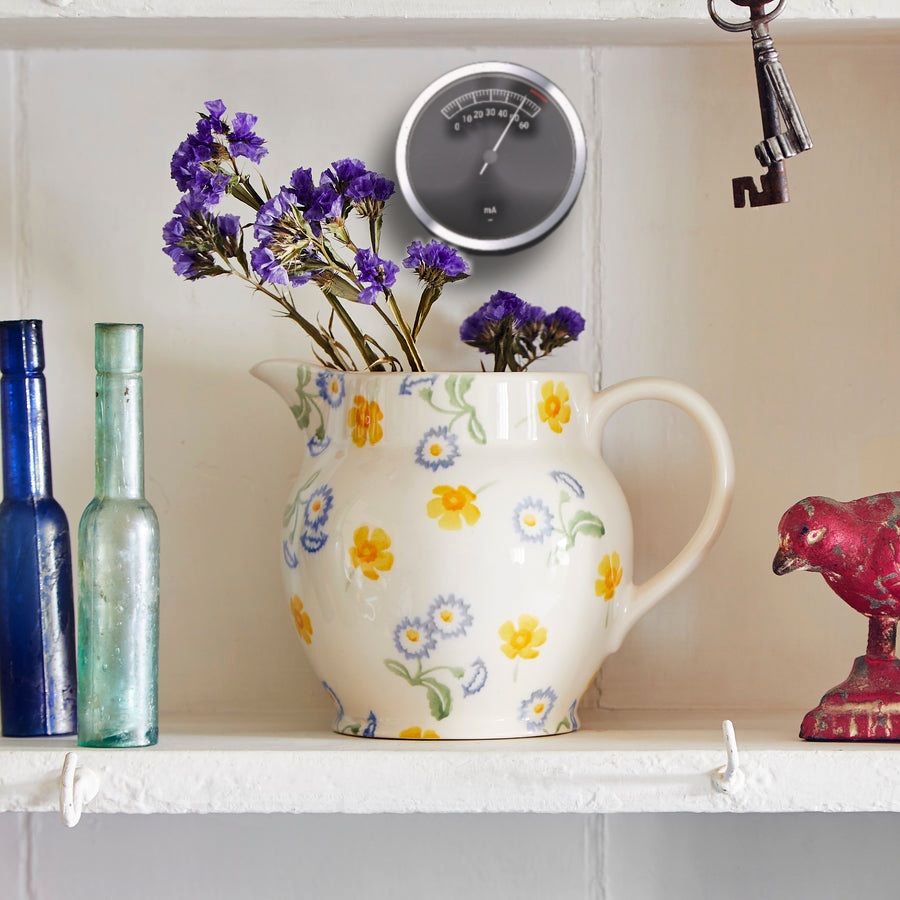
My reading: mA 50
